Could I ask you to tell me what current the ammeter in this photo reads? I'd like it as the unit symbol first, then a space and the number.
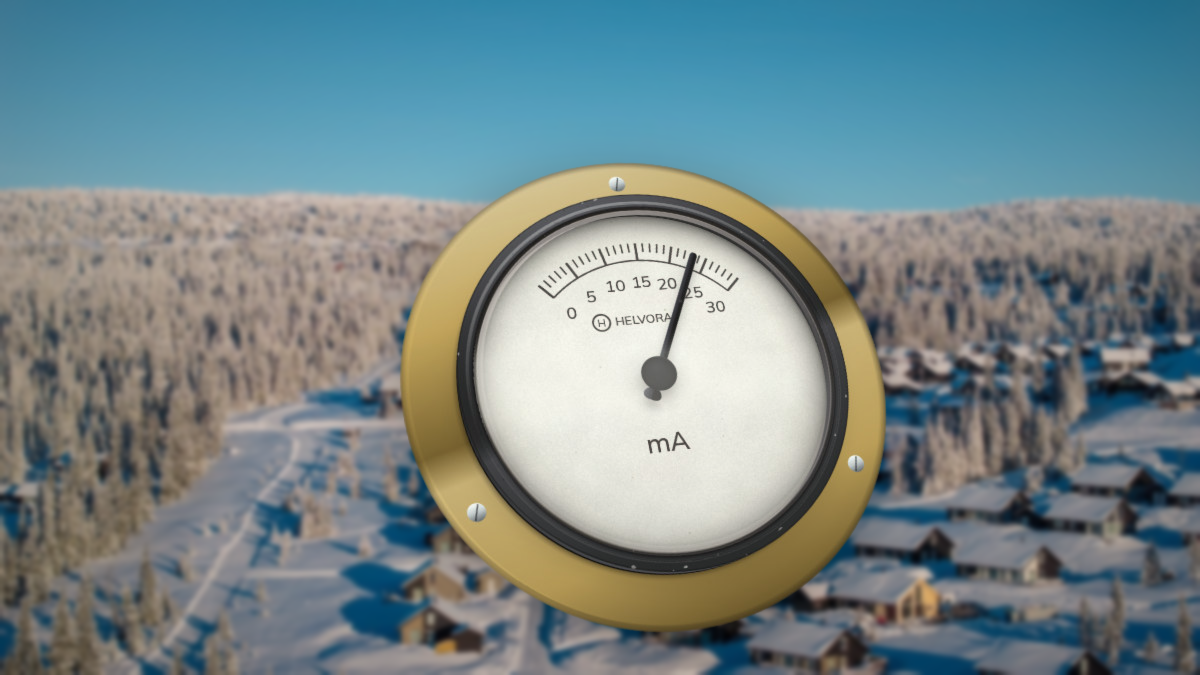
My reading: mA 23
